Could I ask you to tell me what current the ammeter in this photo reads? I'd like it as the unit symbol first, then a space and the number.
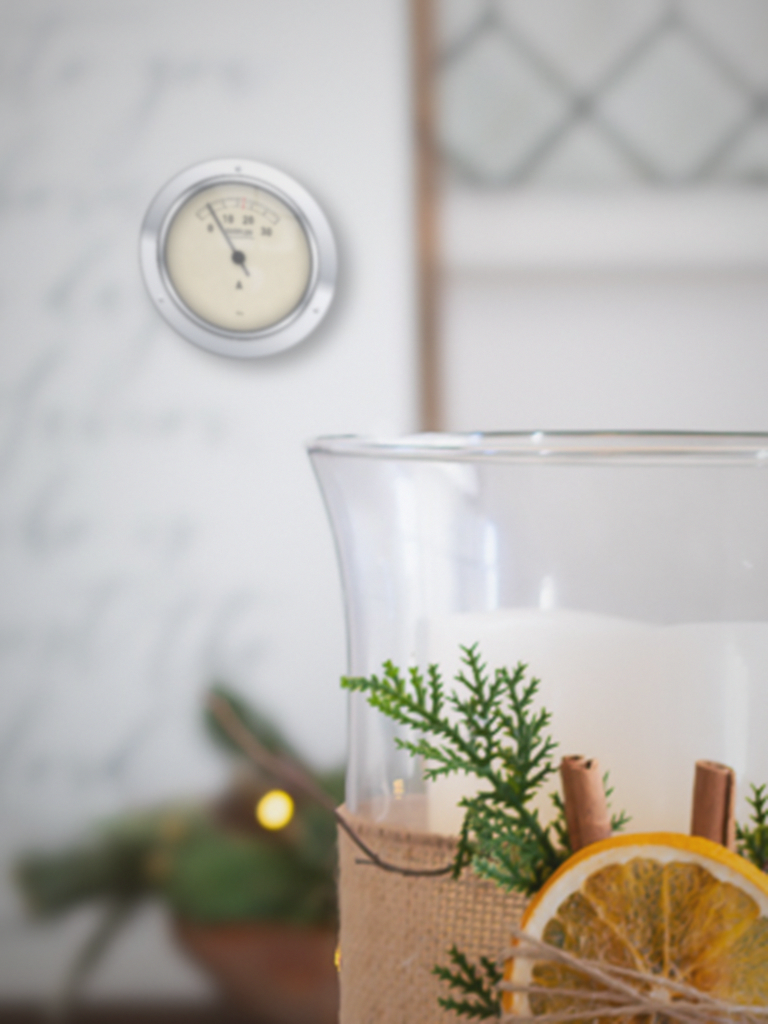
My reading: A 5
